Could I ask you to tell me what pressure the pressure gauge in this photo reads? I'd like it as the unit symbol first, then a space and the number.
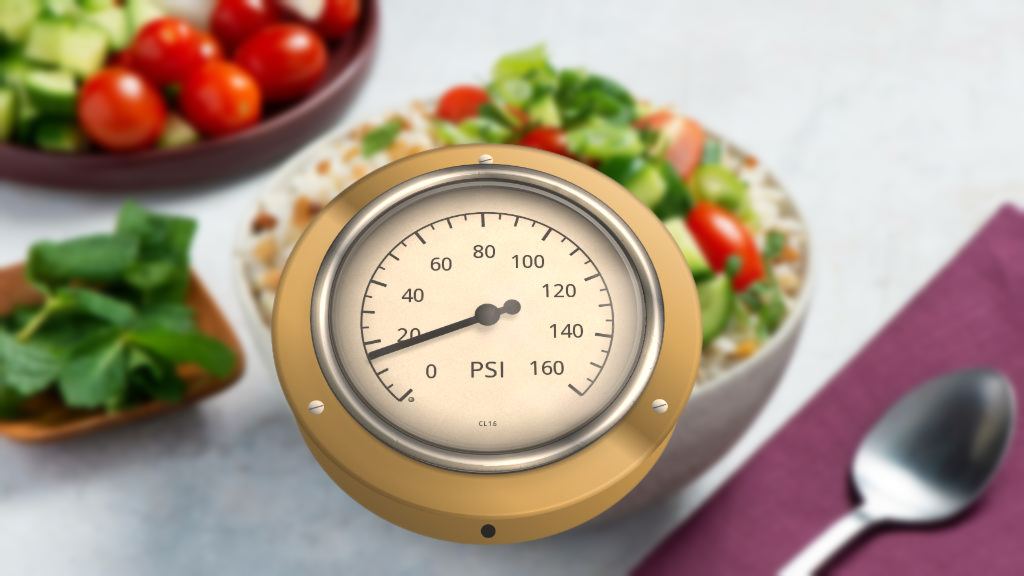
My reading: psi 15
